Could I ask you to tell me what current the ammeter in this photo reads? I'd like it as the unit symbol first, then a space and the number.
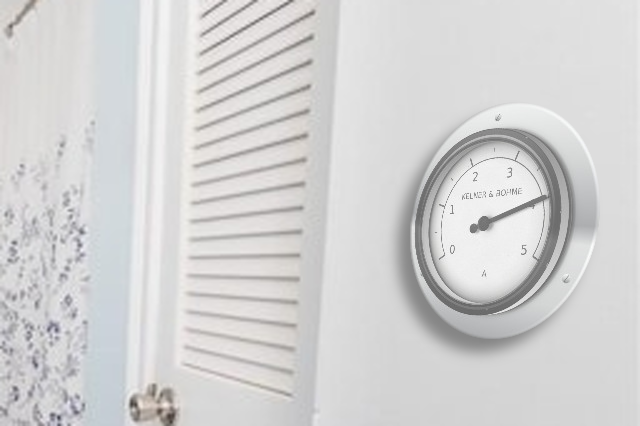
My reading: A 4
